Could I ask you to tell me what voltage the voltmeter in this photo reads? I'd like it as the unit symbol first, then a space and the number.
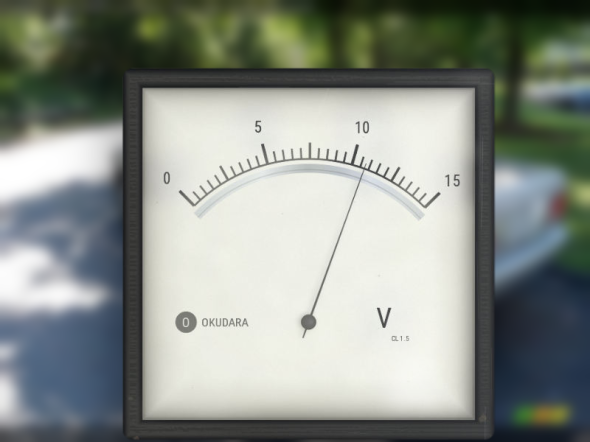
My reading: V 10.75
